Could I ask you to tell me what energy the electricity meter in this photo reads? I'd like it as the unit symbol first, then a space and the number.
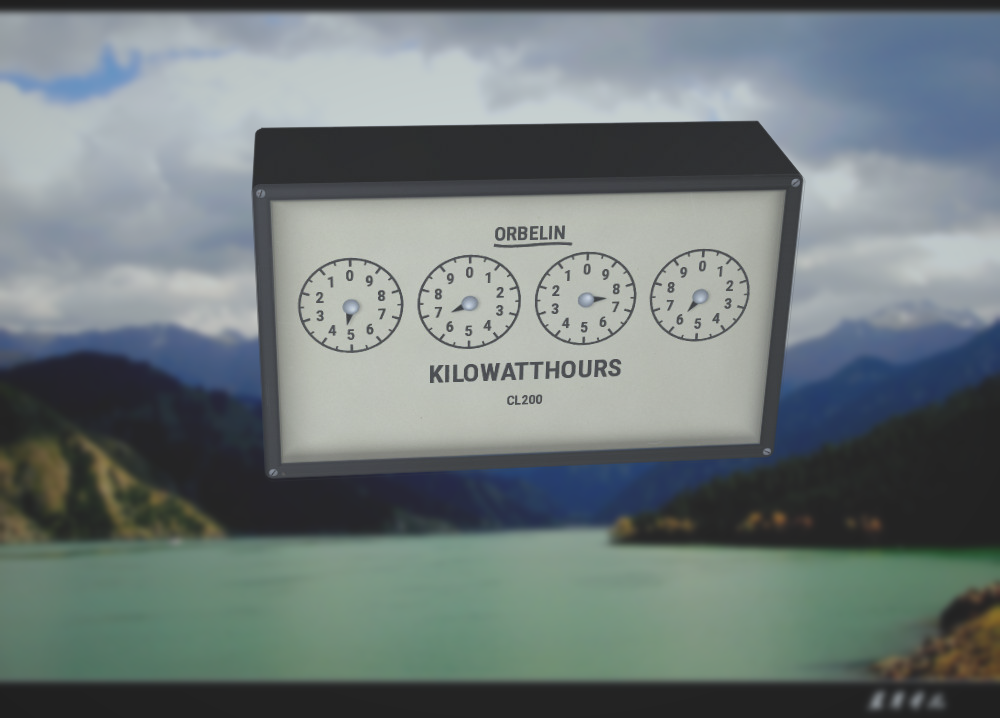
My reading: kWh 4676
